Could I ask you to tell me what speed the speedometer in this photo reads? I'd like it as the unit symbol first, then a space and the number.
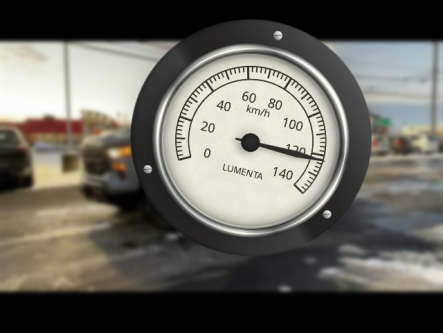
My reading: km/h 122
